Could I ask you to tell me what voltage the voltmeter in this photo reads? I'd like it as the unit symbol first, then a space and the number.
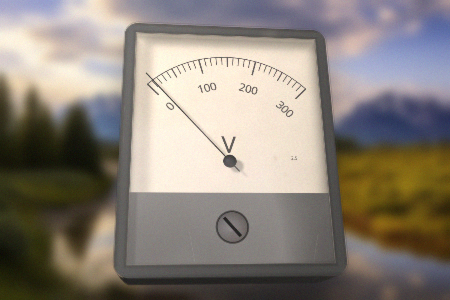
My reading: V 10
